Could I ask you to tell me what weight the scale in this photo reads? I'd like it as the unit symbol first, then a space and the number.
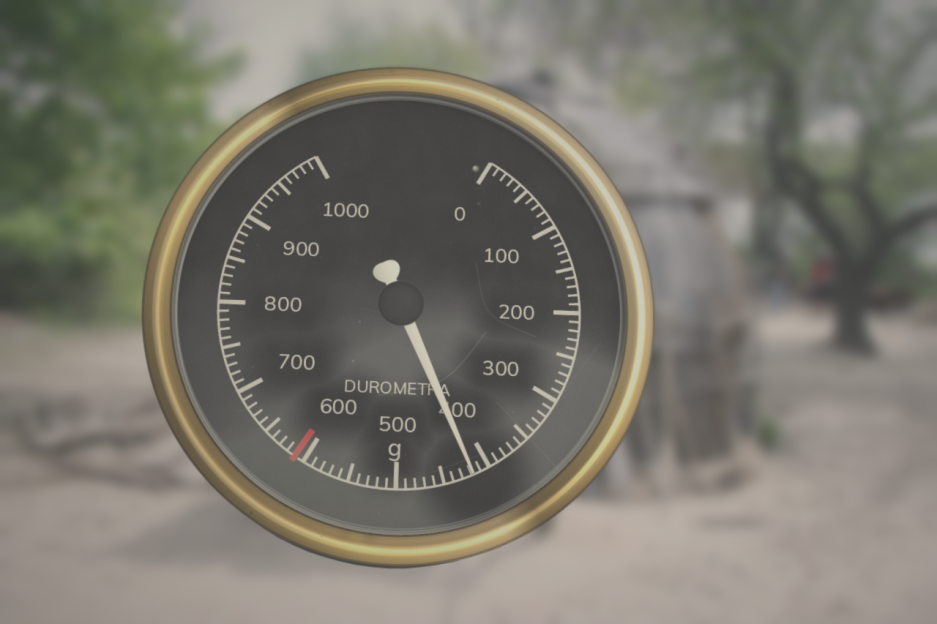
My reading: g 420
